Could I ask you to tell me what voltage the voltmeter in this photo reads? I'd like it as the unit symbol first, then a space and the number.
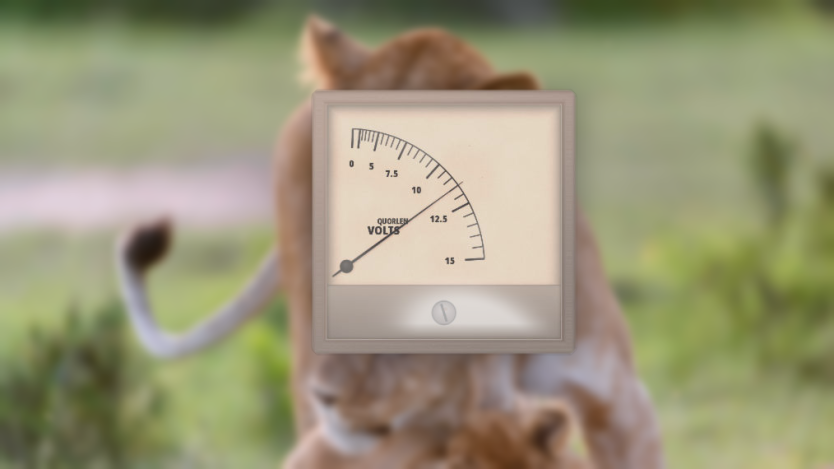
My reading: V 11.5
